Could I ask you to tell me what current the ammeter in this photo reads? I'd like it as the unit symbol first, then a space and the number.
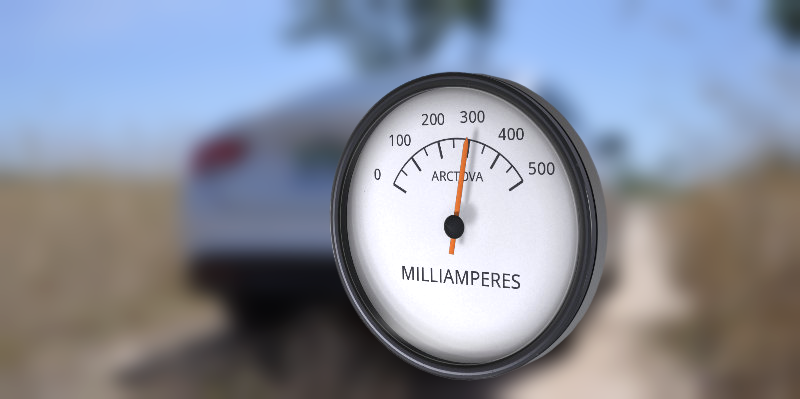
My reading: mA 300
